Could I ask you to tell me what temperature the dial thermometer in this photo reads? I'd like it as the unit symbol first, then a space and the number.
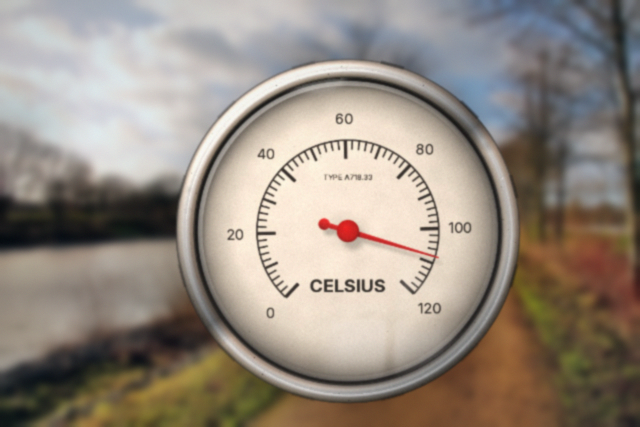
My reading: °C 108
